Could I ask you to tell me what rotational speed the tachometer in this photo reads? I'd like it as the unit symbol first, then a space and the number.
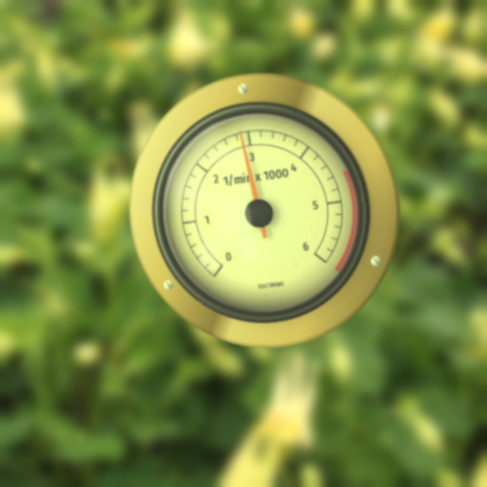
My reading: rpm 2900
